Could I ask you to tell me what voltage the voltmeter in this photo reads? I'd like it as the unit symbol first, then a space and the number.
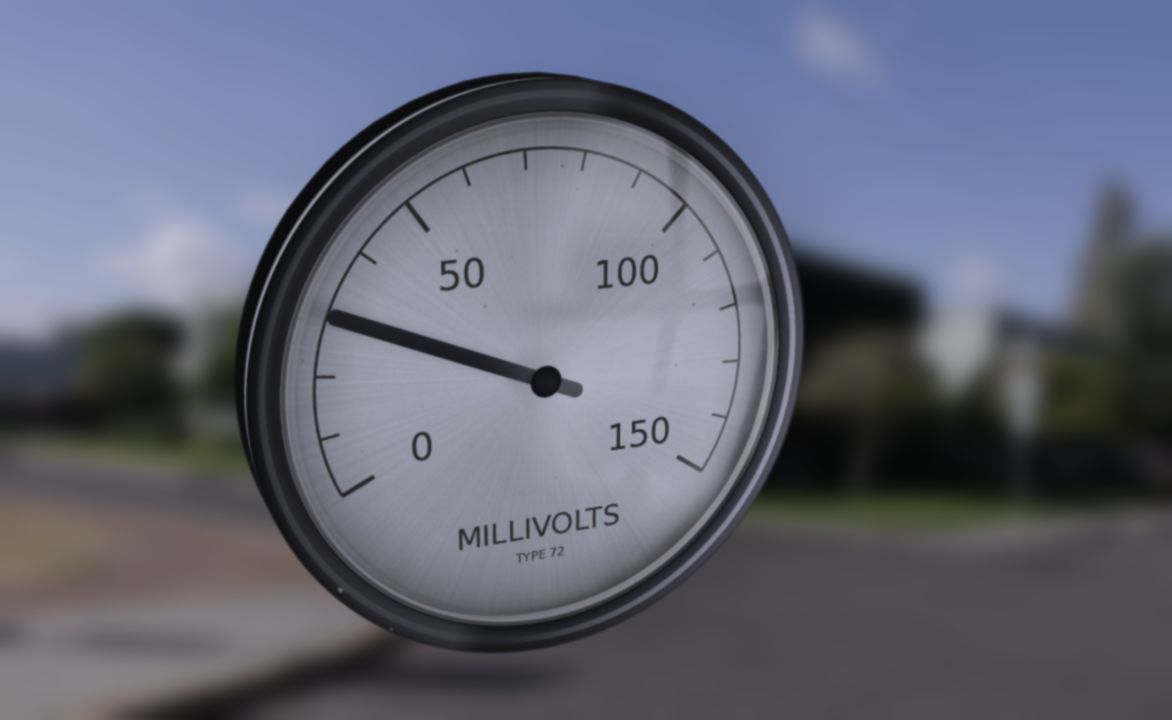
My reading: mV 30
